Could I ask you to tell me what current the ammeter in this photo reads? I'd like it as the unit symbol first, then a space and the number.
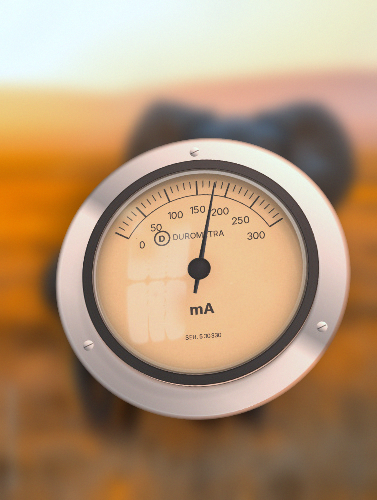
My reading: mA 180
